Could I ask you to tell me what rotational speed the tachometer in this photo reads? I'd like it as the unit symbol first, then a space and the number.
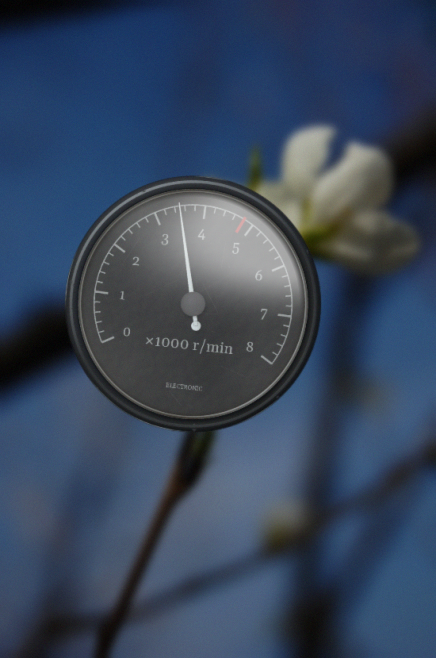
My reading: rpm 3500
